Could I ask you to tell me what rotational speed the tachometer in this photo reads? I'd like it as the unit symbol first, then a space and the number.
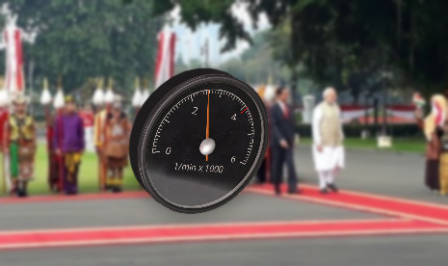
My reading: rpm 2500
